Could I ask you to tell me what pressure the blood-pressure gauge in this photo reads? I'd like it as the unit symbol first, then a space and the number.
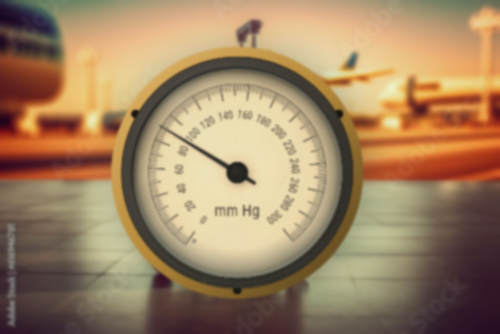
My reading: mmHg 90
